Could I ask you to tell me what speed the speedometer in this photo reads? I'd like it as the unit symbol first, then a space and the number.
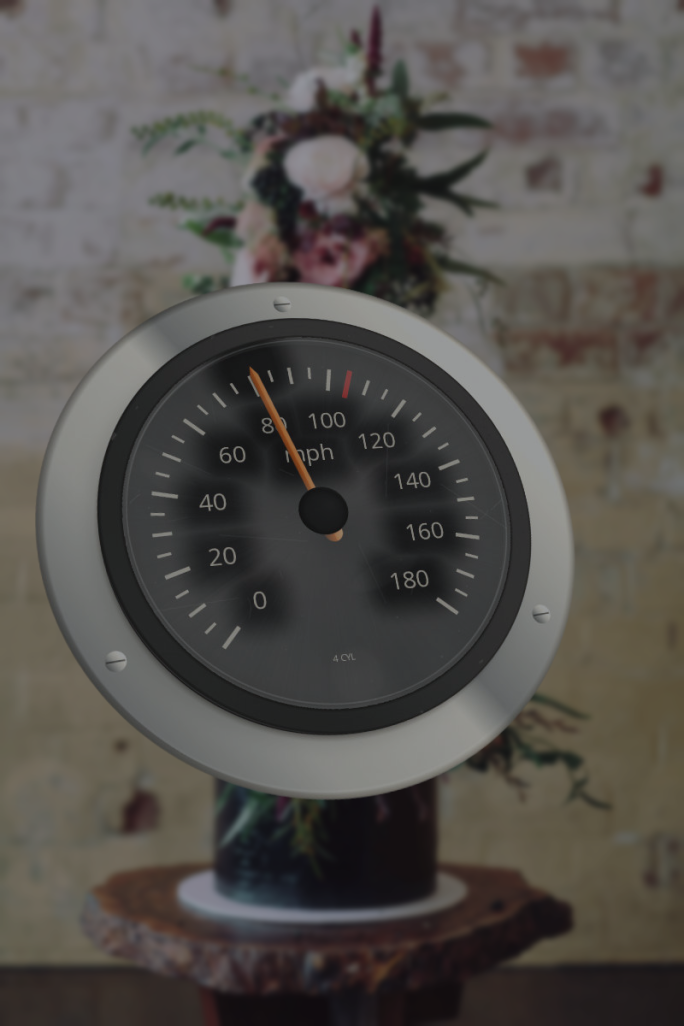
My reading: mph 80
